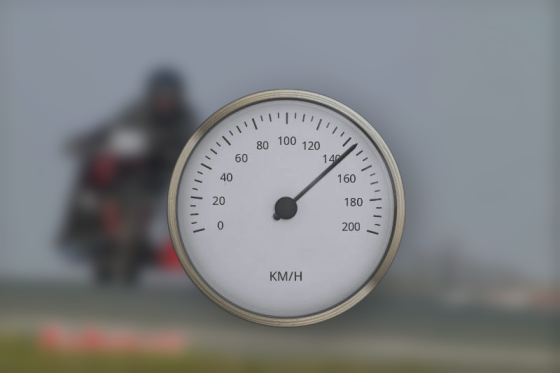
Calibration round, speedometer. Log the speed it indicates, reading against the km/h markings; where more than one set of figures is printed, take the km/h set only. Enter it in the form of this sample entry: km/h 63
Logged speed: km/h 145
